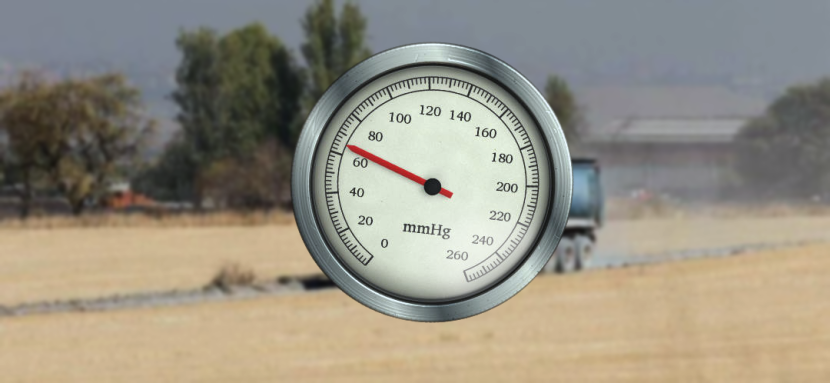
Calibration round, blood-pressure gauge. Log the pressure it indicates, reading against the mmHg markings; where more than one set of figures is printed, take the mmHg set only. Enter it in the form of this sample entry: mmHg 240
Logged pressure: mmHg 66
